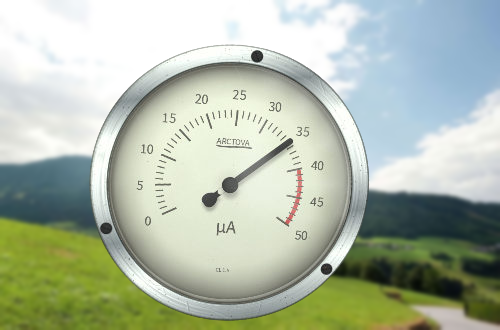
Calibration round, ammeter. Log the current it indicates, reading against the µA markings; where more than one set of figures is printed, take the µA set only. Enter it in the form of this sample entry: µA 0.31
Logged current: µA 35
